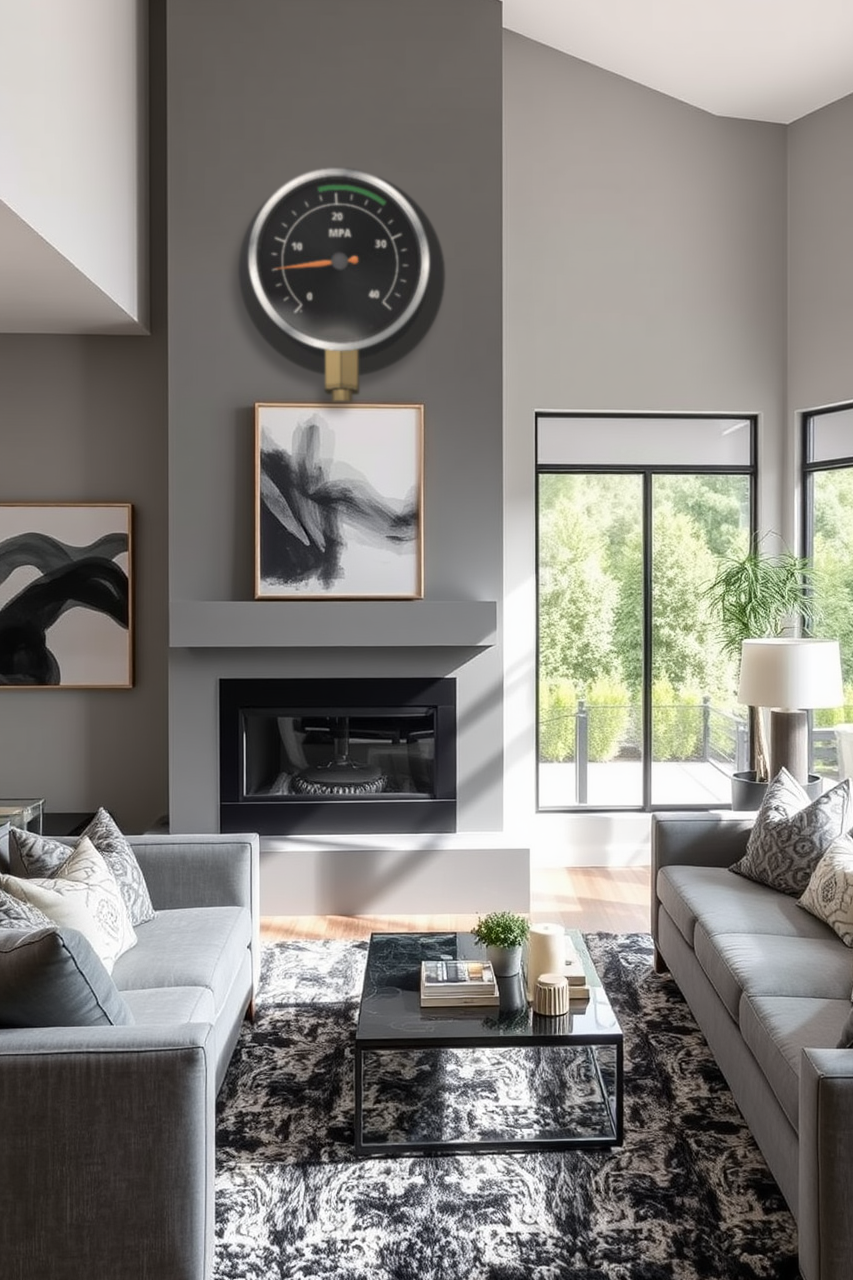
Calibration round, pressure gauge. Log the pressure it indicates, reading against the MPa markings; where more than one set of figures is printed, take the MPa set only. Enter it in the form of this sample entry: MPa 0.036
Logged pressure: MPa 6
